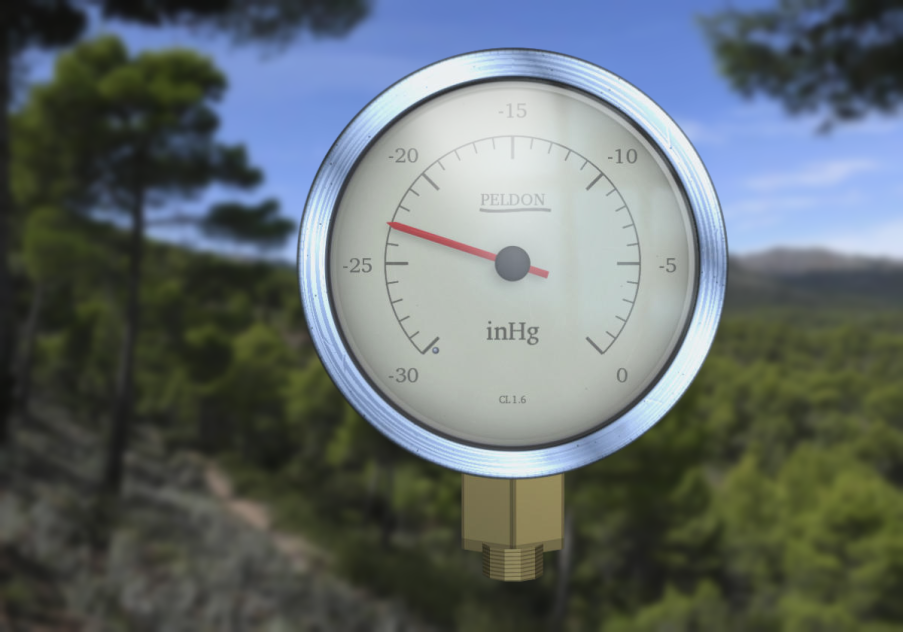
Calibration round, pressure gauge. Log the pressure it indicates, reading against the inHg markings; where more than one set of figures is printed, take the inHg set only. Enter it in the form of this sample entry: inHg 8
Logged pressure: inHg -23
